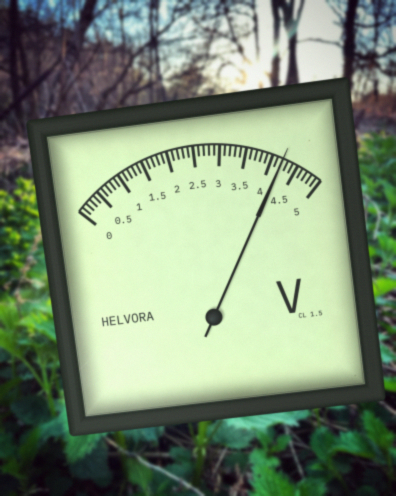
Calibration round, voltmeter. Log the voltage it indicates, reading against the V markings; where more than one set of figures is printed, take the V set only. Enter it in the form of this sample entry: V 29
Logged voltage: V 4.2
